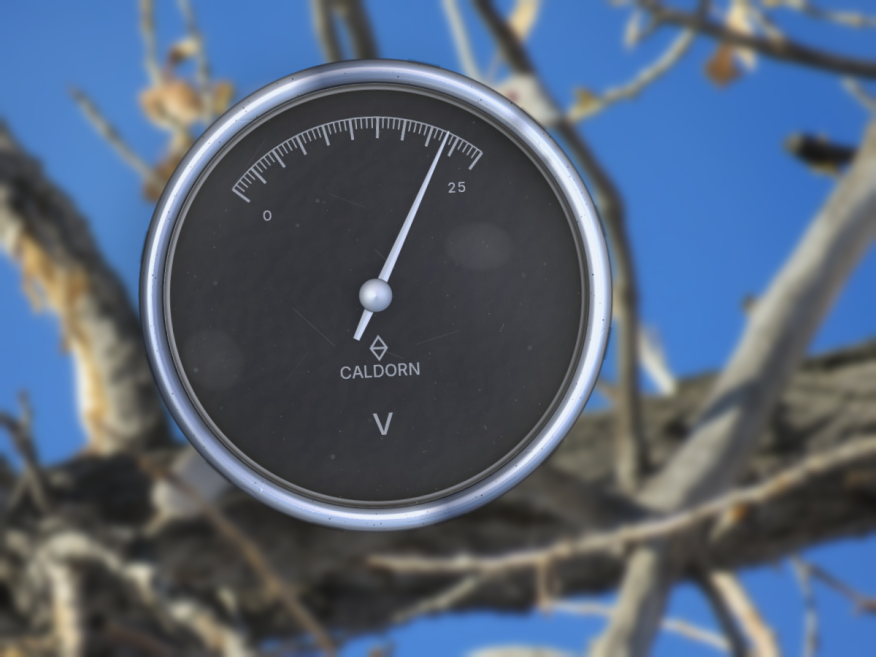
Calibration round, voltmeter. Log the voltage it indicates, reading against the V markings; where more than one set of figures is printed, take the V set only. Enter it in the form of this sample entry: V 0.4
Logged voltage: V 21.5
